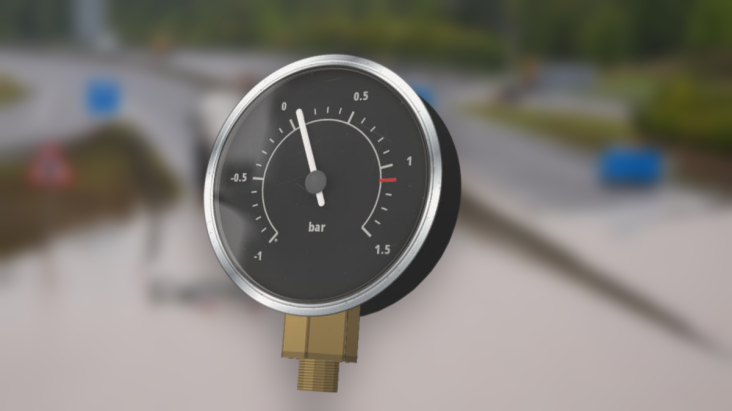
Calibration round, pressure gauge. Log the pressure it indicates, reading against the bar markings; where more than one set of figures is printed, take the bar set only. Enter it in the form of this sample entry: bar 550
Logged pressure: bar 0.1
